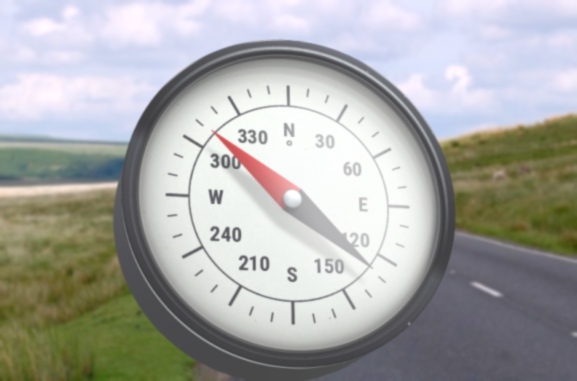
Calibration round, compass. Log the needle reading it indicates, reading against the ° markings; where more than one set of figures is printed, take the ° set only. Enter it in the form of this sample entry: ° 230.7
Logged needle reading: ° 310
